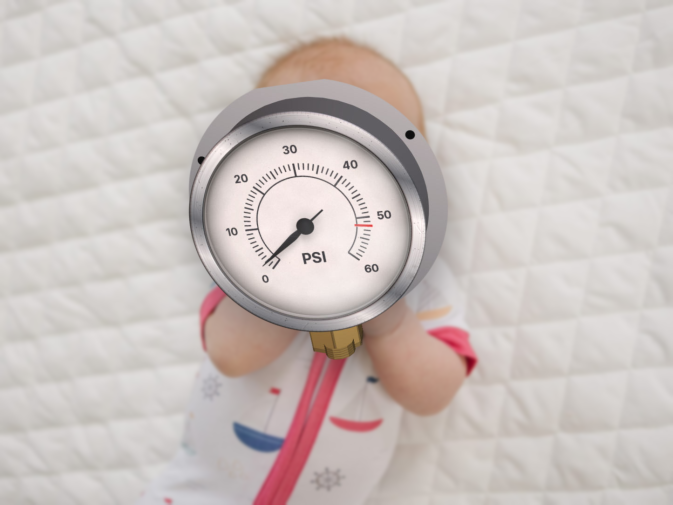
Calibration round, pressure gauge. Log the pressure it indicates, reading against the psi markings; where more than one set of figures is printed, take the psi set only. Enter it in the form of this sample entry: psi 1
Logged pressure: psi 2
